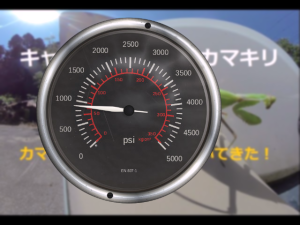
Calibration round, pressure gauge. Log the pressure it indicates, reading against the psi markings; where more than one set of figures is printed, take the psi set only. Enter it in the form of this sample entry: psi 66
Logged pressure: psi 900
